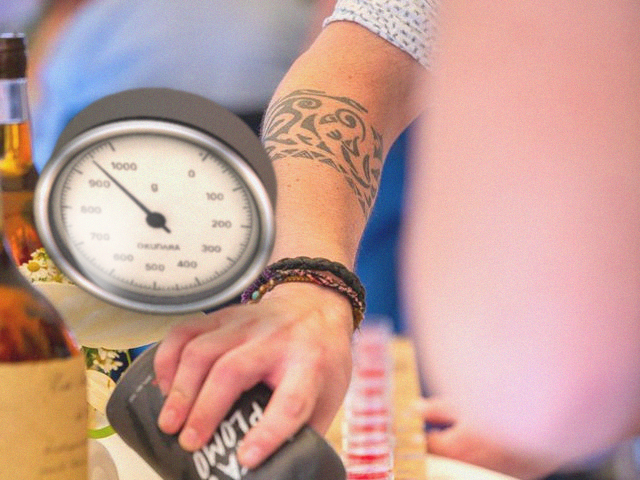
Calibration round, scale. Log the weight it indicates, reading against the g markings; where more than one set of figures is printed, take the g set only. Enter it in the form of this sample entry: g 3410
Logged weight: g 950
